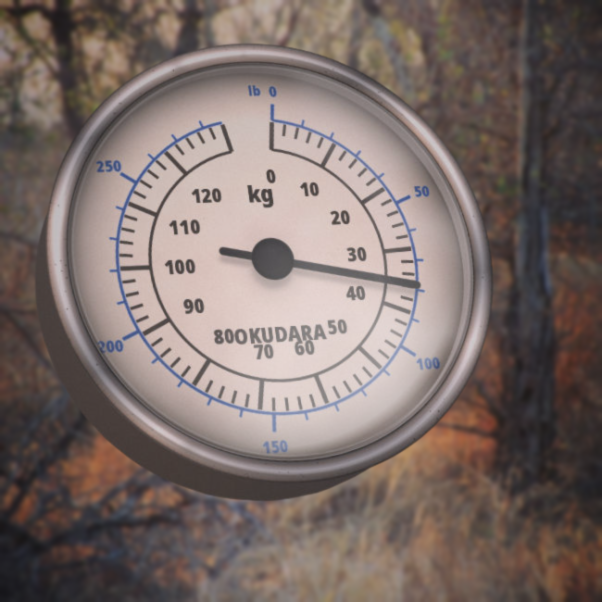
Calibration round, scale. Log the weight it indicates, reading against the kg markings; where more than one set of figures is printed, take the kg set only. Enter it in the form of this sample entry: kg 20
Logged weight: kg 36
